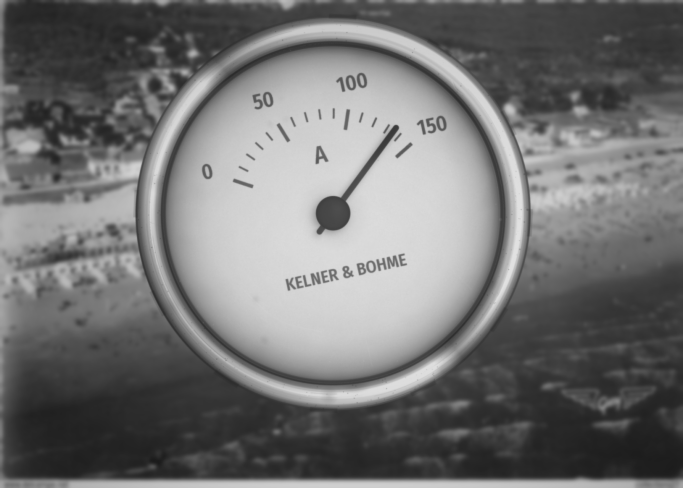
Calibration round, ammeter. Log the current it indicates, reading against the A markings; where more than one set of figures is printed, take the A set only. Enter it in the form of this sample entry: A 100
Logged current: A 135
